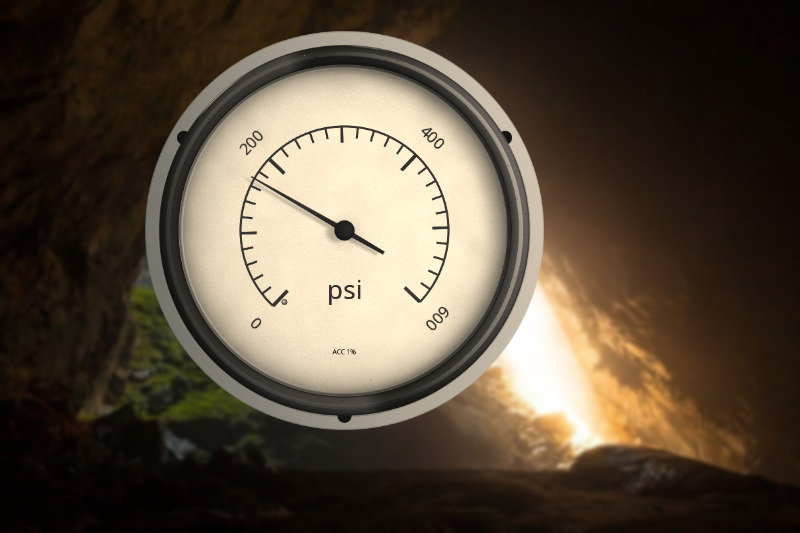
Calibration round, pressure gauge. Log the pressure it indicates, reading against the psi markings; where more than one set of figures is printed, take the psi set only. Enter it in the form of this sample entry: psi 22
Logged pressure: psi 170
